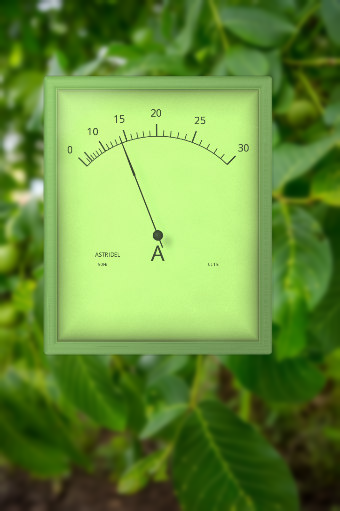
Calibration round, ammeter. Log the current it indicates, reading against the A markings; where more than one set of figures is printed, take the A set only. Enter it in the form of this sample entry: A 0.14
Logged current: A 14
